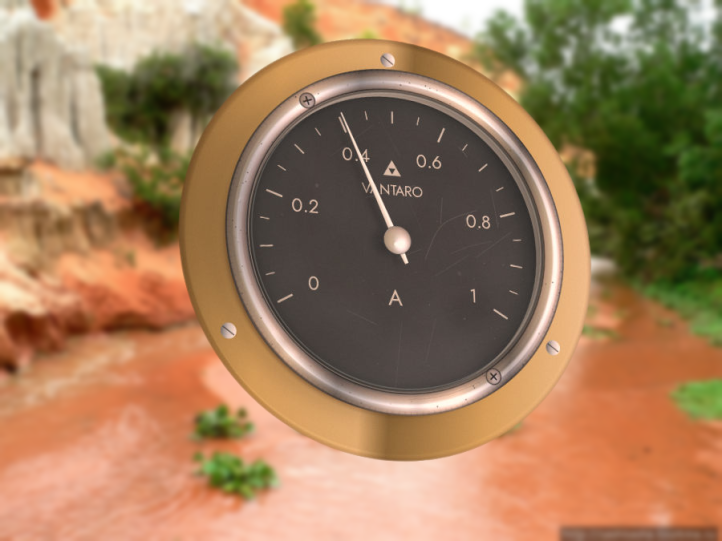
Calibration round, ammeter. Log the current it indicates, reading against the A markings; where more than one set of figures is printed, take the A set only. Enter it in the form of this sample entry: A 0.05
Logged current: A 0.4
